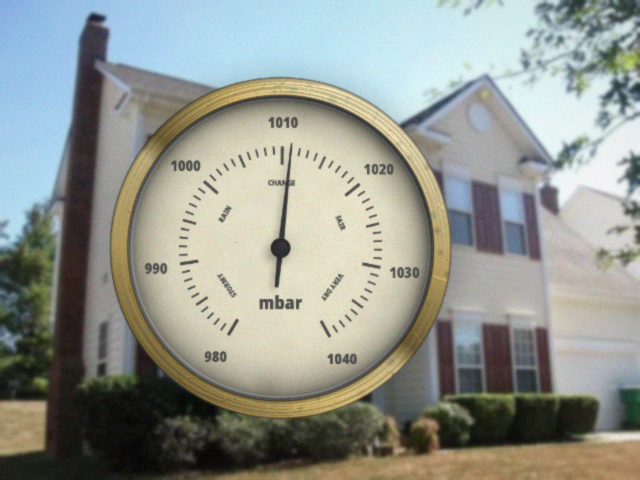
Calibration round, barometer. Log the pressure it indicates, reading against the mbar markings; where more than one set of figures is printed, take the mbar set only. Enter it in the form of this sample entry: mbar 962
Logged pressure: mbar 1011
